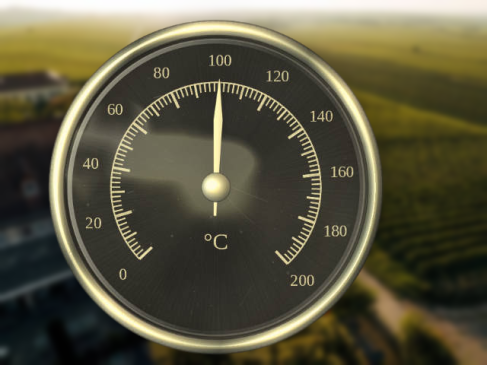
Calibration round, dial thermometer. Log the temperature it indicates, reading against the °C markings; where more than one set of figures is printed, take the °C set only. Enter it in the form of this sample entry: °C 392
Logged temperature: °C 100
